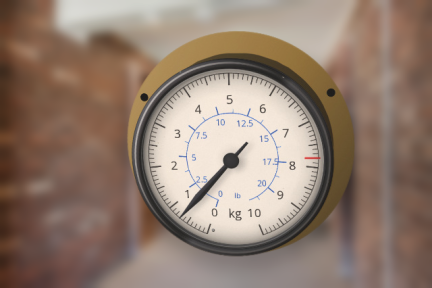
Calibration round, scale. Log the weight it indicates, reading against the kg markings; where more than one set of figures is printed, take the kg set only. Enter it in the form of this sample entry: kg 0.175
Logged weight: kg 0.7
